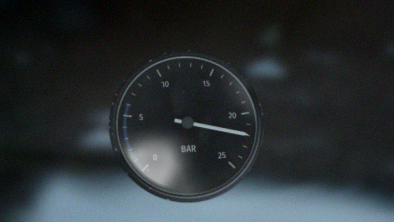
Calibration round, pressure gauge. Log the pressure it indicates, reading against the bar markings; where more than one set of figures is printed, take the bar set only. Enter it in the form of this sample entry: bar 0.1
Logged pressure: bar 22
